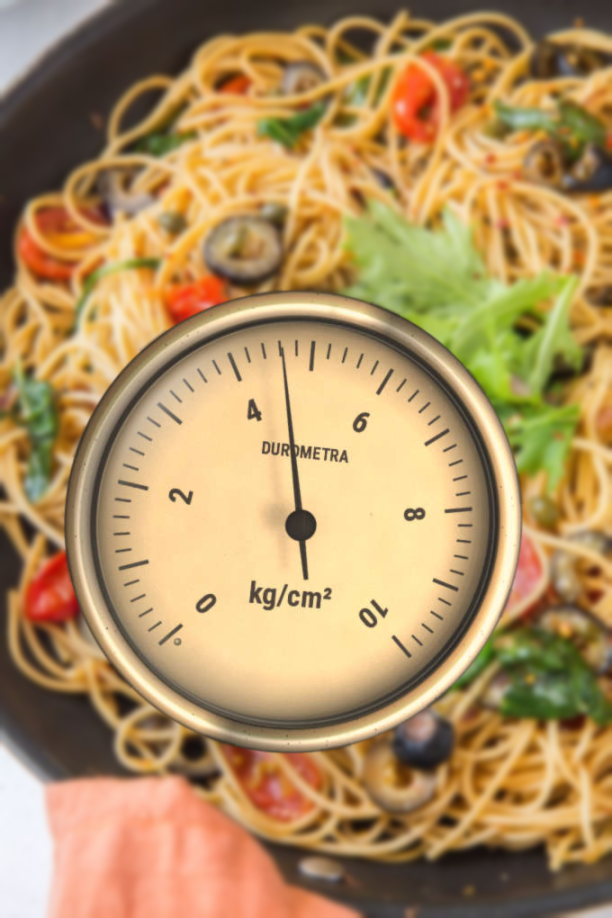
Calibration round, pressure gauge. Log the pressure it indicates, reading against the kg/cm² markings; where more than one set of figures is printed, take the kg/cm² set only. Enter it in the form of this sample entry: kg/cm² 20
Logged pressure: kg/cm² 4.6
